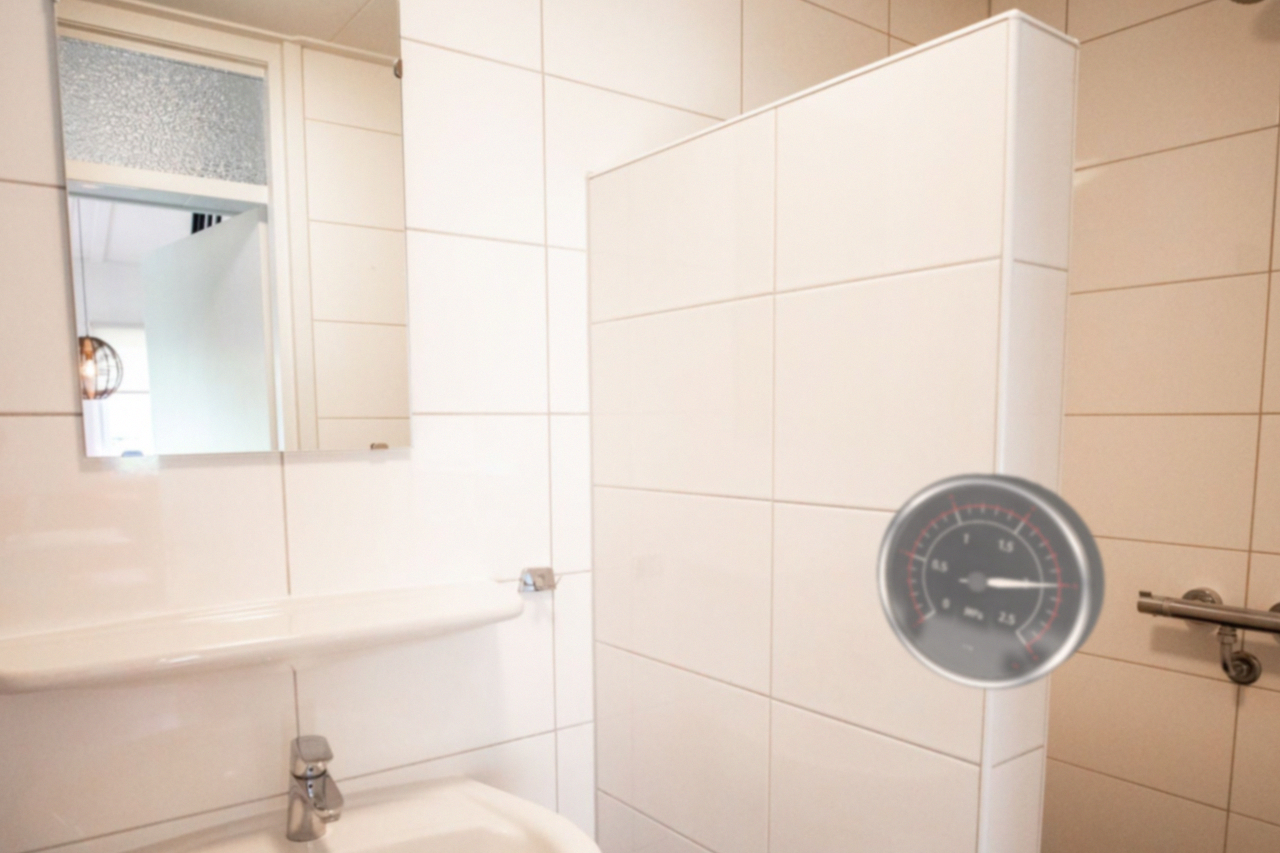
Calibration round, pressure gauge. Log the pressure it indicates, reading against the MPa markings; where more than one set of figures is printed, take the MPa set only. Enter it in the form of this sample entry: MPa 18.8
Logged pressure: MPa 2
